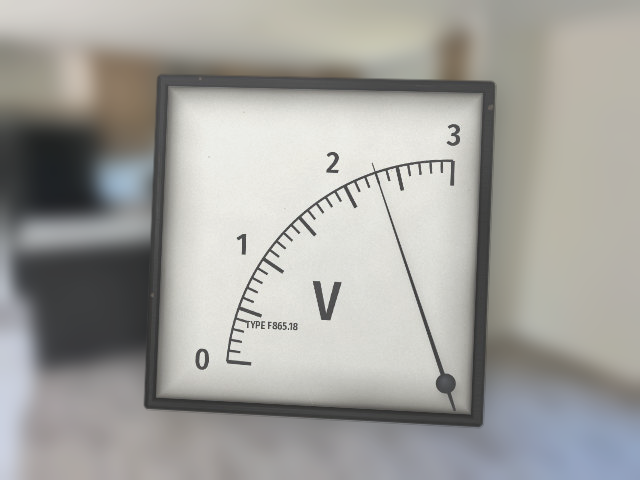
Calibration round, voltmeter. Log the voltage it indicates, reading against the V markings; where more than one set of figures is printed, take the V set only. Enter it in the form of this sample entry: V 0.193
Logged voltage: V 2.3
